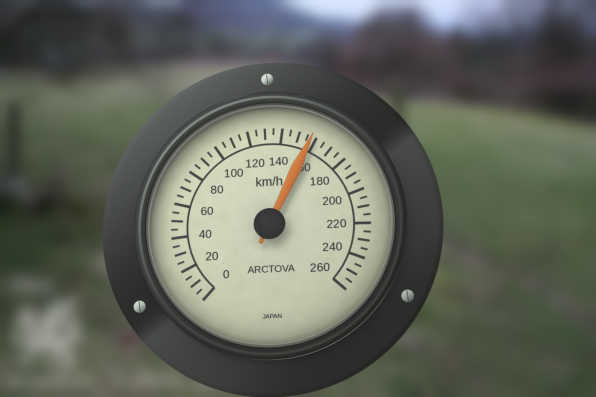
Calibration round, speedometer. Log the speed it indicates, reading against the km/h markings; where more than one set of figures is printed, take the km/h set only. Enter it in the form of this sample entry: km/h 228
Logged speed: km/h 157.5
